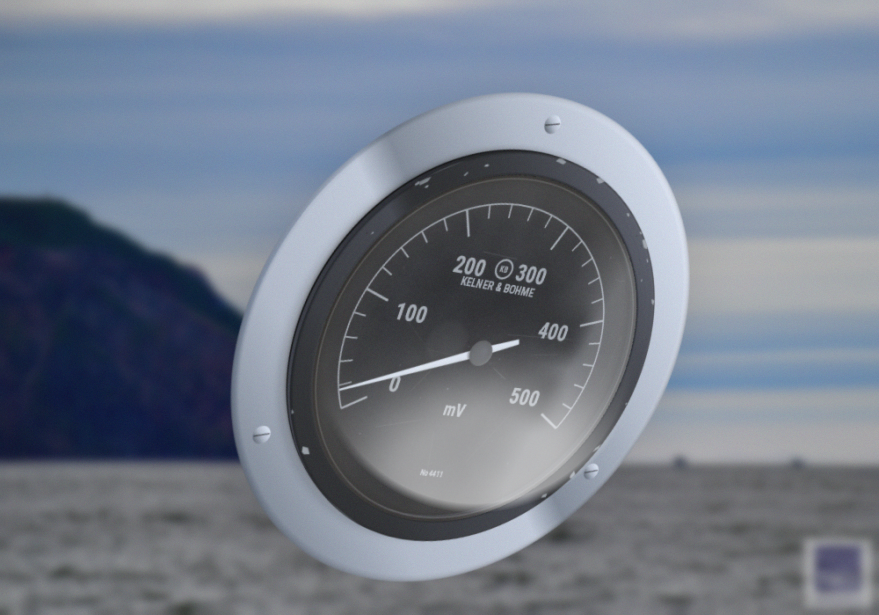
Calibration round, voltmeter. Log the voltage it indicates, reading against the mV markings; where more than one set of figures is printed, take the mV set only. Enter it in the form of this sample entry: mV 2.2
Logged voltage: mV 20
